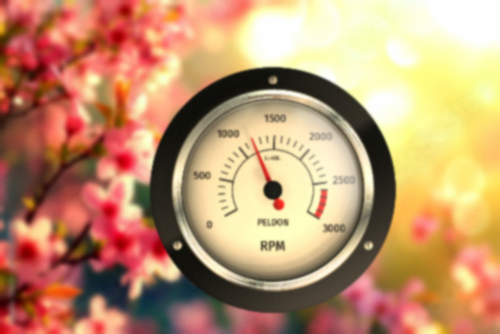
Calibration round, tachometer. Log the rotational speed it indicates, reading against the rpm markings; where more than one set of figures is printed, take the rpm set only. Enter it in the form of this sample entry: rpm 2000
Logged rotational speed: rpm 1200
